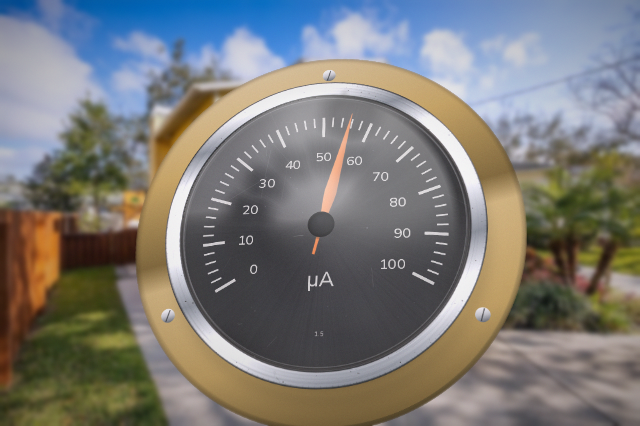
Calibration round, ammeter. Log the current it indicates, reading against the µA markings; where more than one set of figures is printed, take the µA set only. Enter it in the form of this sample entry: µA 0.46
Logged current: µA 56
